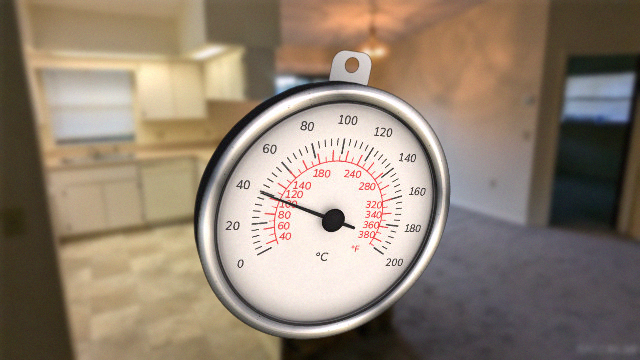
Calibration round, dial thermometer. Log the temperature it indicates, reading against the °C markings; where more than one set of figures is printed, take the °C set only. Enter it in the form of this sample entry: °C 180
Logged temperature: °C 40
